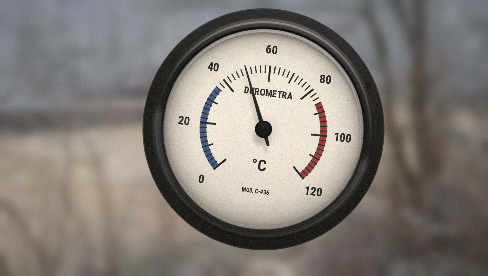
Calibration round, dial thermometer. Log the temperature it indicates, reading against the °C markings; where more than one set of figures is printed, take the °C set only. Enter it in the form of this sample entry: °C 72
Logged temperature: °C 50
